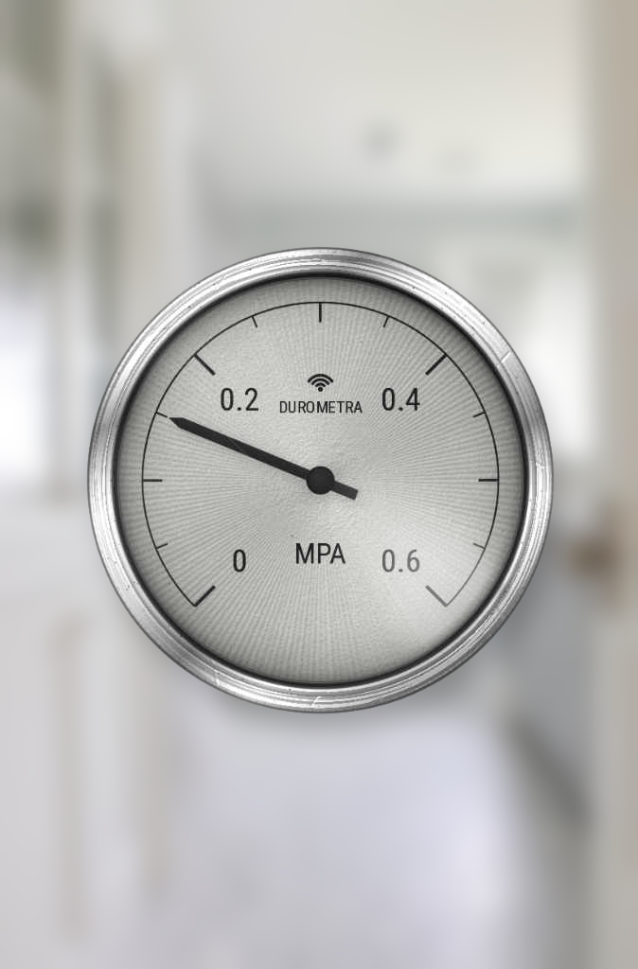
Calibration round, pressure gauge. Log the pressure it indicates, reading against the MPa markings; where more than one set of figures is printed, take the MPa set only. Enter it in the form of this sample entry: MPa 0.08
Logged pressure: MPa 0.15
